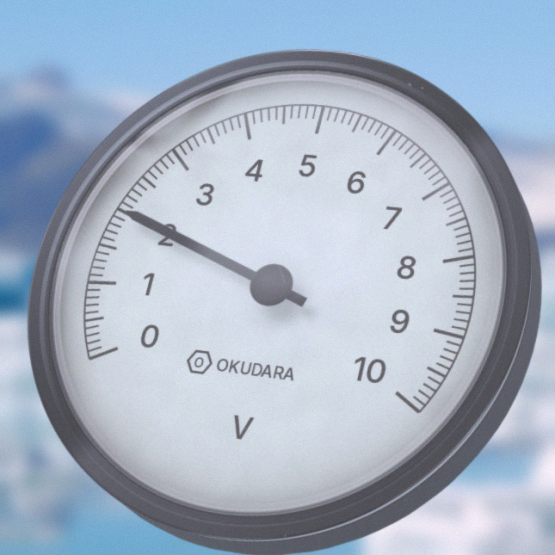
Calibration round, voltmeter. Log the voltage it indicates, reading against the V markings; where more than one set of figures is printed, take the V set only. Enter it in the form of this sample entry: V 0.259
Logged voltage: V 2
